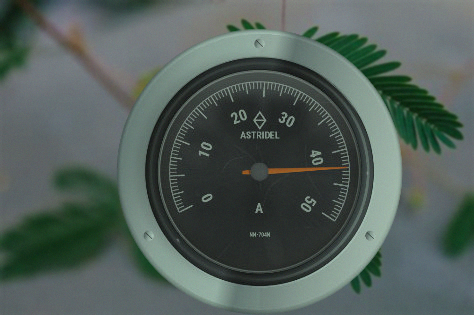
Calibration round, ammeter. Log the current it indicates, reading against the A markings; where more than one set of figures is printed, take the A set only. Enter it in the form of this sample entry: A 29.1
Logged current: A 42.5
